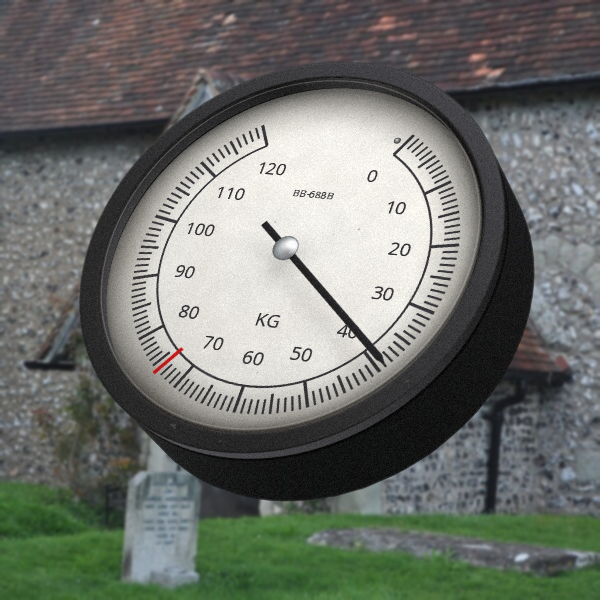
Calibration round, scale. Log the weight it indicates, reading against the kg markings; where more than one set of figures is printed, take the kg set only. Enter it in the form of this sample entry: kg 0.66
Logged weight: kg 39
